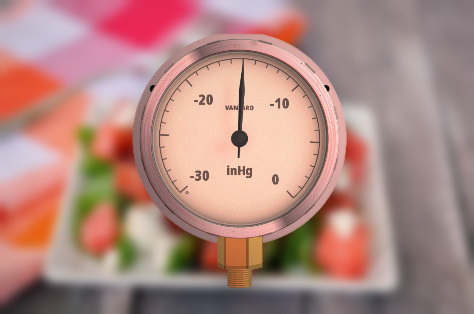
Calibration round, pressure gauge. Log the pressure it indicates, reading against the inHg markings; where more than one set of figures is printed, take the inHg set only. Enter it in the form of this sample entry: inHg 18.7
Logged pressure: inHg -15
